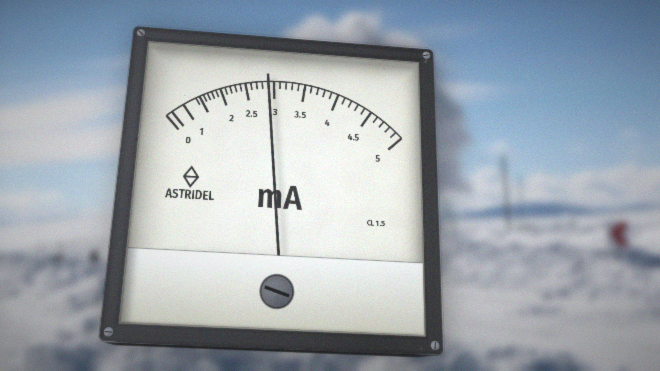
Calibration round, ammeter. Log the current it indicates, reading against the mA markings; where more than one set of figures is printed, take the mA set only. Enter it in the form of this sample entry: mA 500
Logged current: mA 2.9
